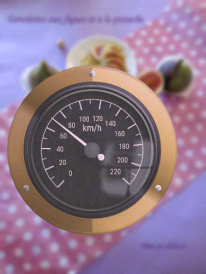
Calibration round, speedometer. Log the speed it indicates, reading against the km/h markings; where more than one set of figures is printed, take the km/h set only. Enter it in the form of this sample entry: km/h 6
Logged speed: km/h 70
